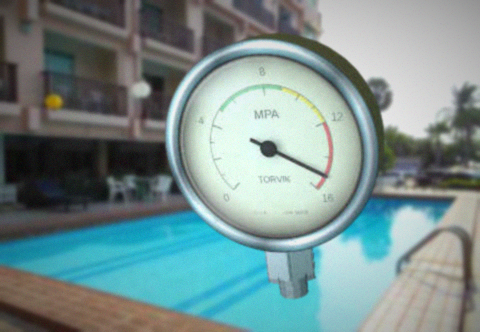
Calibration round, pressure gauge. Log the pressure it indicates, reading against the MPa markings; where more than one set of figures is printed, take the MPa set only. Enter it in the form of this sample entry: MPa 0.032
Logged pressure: MPa 15
